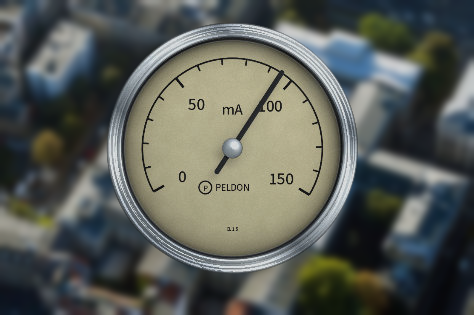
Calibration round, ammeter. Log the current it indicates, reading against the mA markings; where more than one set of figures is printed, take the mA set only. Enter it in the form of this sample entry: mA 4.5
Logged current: mA 95
